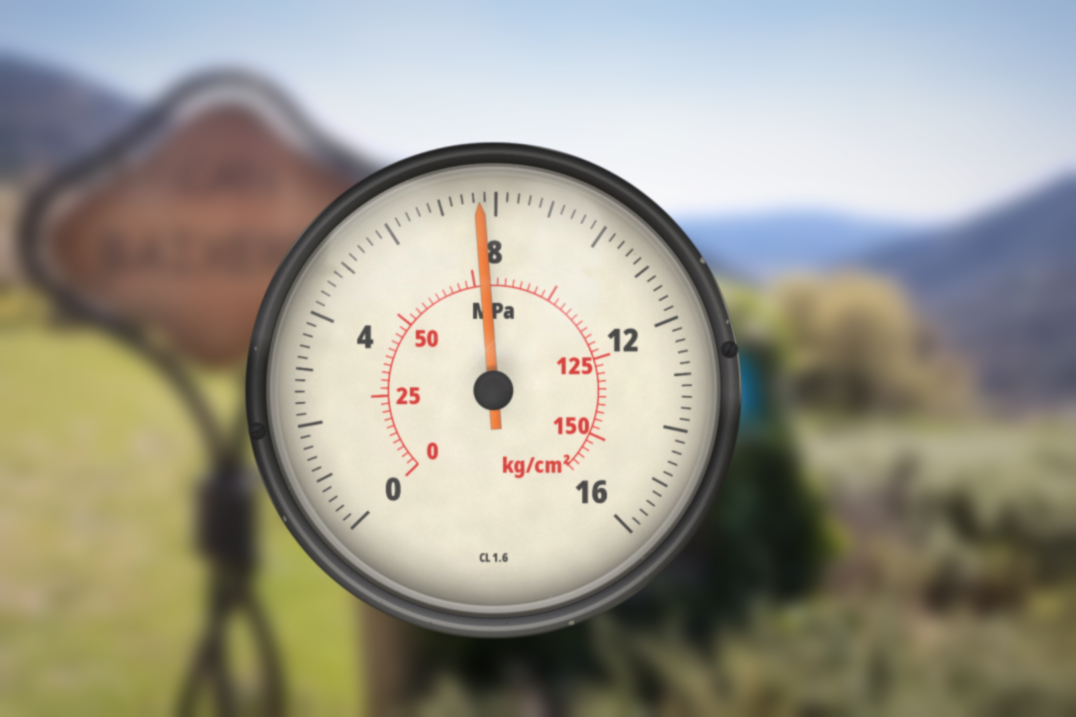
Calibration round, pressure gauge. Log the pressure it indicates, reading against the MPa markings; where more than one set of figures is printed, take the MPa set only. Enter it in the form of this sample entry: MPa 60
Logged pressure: MPa 7.7
